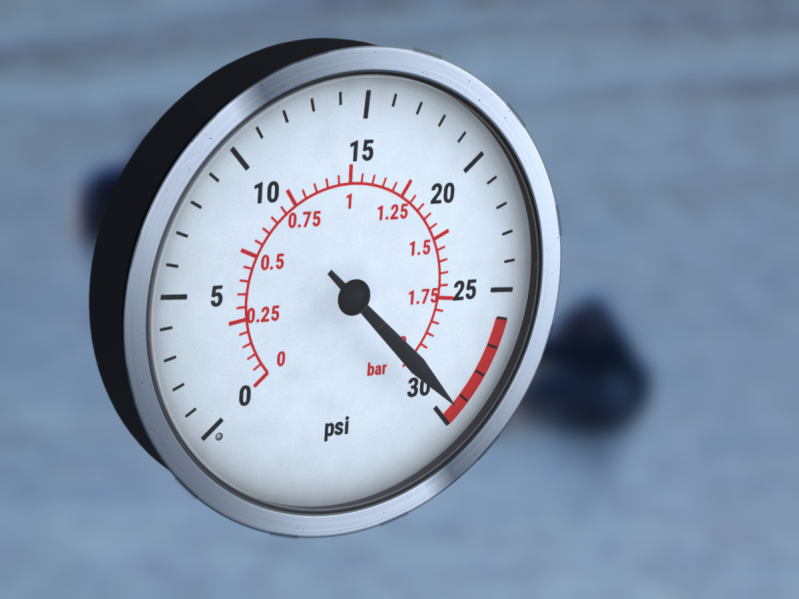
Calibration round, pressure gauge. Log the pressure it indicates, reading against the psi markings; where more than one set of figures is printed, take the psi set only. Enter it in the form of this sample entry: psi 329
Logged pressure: psi 29.5
